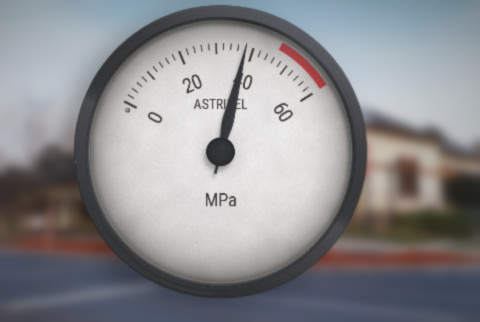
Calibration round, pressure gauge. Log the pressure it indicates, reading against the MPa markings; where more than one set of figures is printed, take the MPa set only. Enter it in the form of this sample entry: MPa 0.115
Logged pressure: MPa 38
